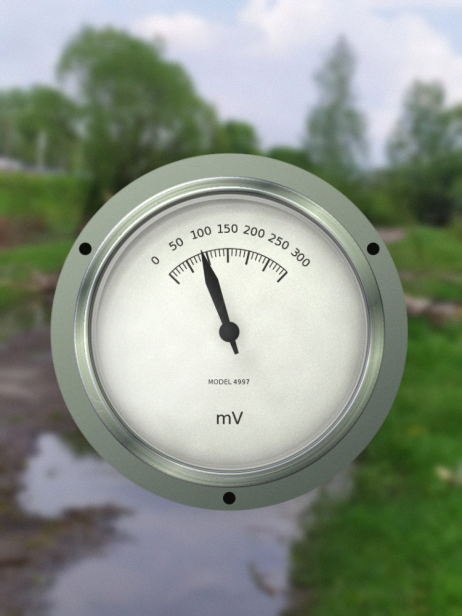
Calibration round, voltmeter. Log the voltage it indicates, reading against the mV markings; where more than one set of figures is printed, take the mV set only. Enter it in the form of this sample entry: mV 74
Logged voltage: mV 90
